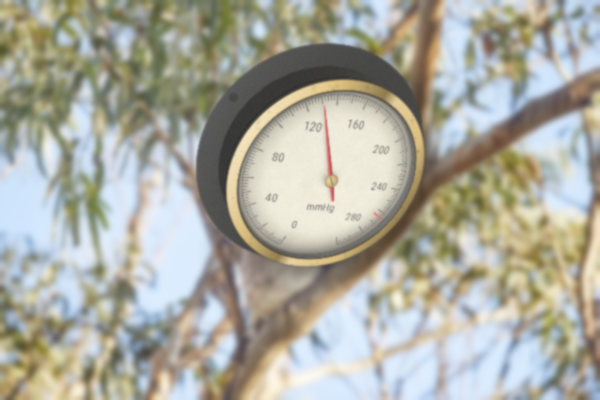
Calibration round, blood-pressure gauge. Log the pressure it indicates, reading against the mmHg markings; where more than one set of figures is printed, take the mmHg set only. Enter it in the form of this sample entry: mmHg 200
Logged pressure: mmHg 130
